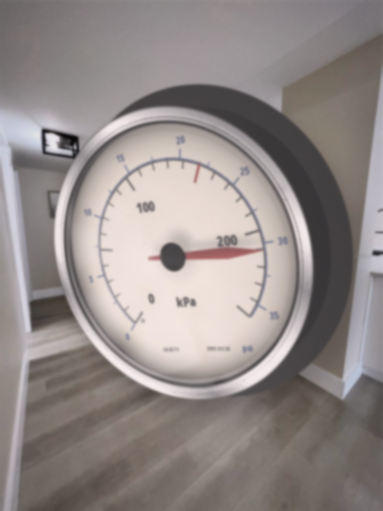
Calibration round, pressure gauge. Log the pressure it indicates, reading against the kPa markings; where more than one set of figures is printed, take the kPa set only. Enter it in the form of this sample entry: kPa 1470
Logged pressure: kPa 210
